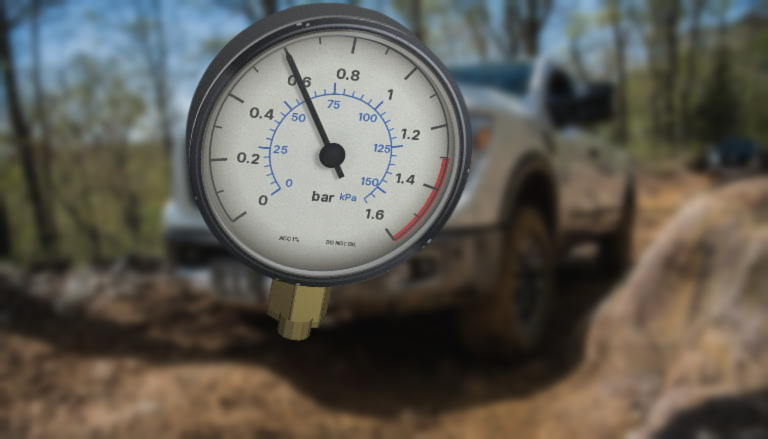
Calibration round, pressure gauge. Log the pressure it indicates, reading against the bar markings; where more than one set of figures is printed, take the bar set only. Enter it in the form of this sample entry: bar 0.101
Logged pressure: bar 0.6
